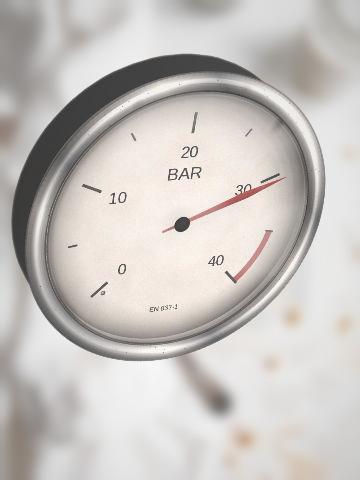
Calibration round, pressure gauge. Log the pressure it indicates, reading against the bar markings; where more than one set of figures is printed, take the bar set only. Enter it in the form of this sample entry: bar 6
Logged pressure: bar 30
